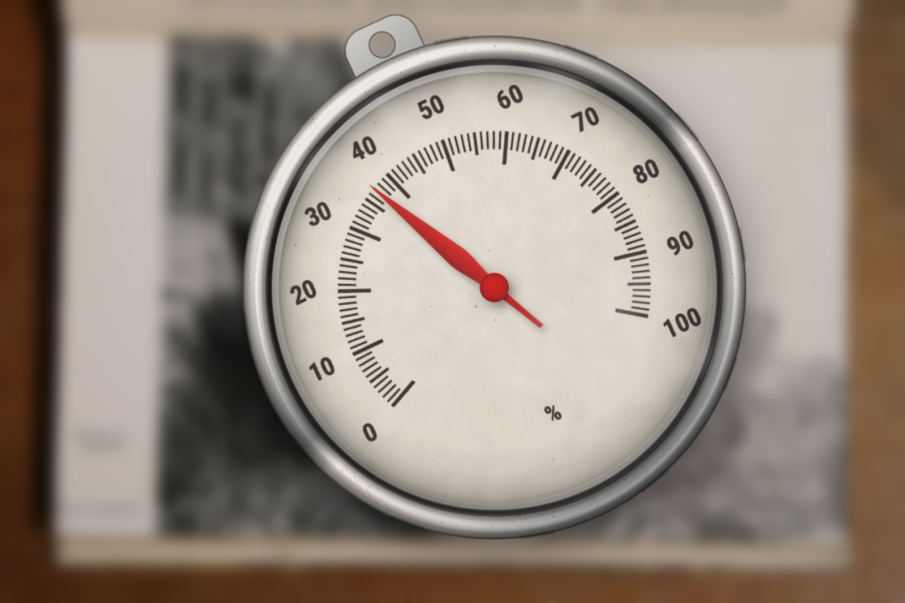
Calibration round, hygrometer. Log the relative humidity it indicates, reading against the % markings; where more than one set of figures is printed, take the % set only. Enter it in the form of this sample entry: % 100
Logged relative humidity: % 37
